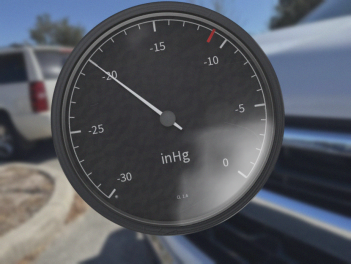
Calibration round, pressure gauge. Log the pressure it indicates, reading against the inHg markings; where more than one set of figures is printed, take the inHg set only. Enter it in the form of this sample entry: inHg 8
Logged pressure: inHg -20
